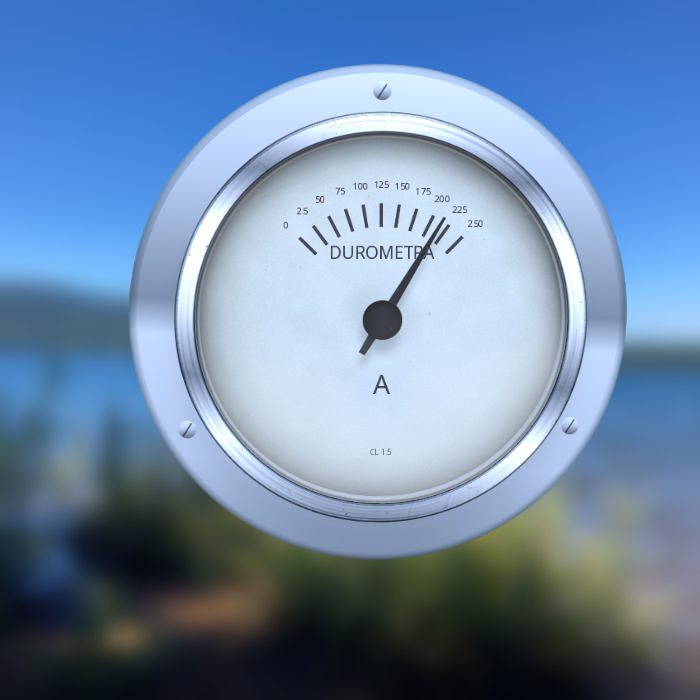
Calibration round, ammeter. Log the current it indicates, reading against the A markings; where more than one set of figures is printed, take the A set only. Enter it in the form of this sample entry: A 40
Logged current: A 212.5
